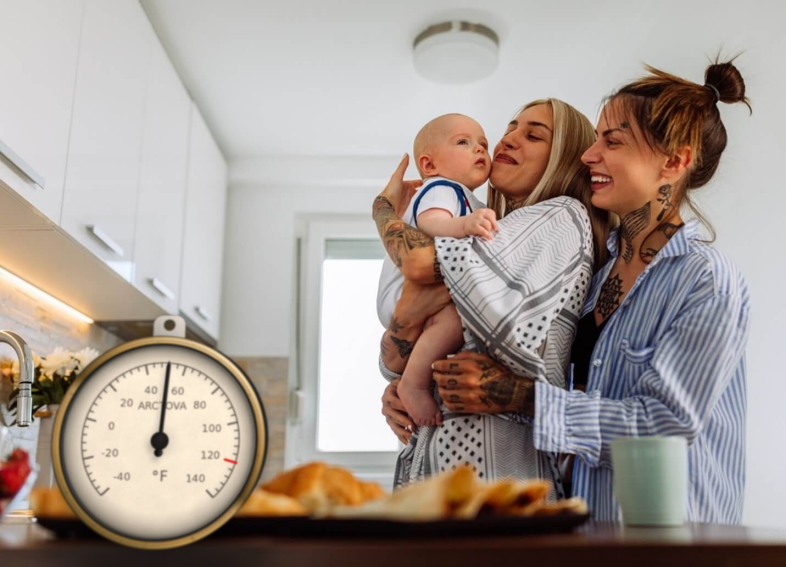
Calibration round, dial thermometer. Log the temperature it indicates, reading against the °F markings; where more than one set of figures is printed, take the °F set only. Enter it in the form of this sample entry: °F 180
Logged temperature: °F 52
